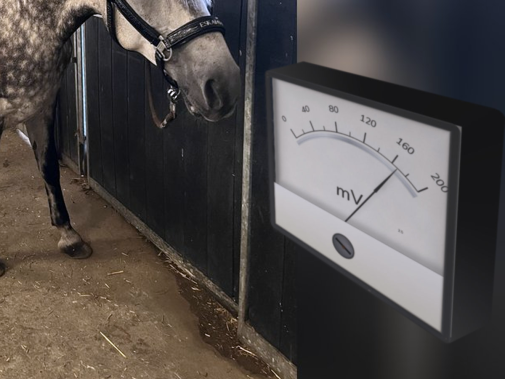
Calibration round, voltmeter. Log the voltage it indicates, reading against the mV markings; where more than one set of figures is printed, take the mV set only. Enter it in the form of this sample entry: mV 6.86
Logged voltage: mV 170
